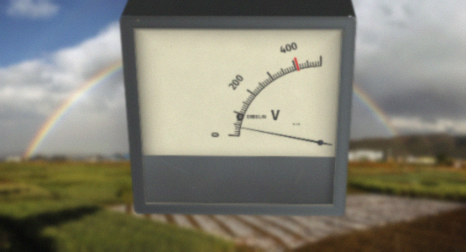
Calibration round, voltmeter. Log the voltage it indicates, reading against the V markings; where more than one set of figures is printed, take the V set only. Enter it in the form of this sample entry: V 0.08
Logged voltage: V 50
